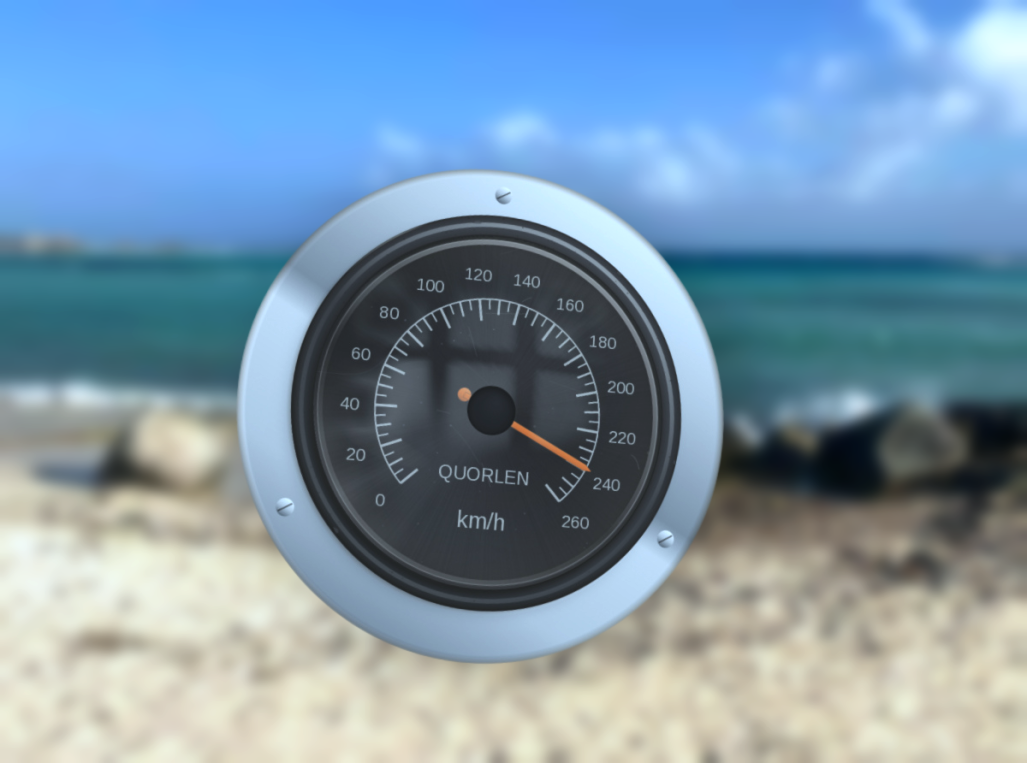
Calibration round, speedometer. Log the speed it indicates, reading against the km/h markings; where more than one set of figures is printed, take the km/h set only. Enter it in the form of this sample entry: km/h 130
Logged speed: km/h 240
